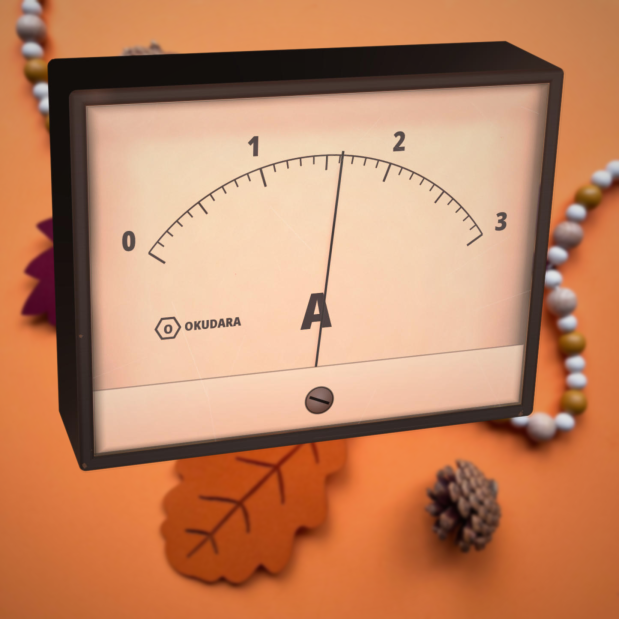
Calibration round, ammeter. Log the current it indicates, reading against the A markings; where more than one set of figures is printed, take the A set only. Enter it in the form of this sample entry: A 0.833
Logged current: A 1.6
